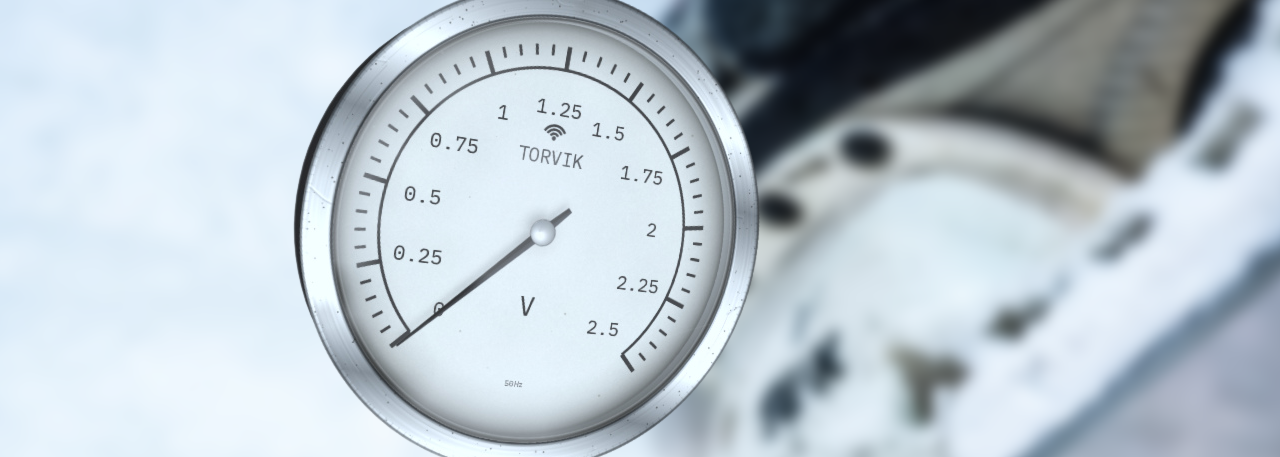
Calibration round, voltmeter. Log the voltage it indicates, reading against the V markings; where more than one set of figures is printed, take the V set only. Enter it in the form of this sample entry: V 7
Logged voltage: V 0
